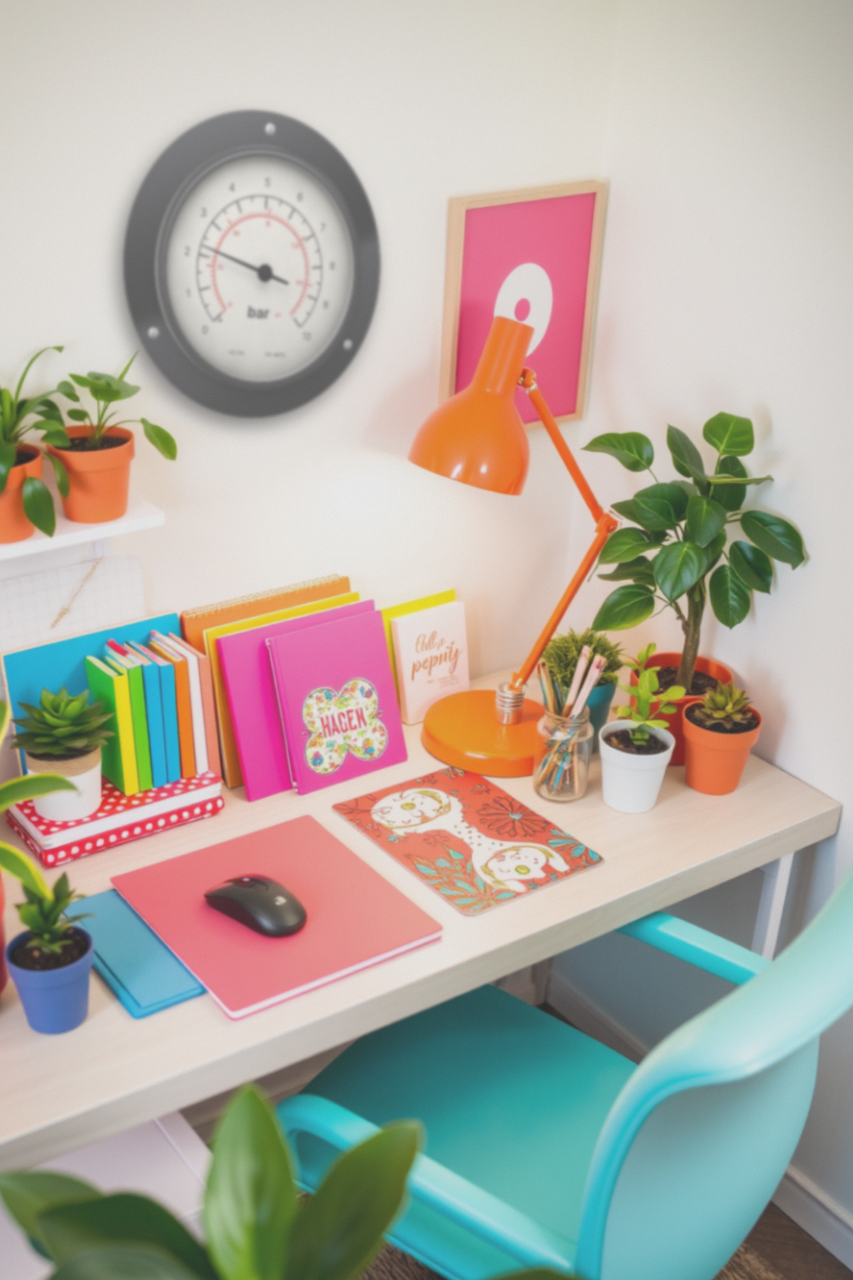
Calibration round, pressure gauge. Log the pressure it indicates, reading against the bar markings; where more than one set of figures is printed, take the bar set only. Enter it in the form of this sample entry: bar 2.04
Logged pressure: bar 2.25
